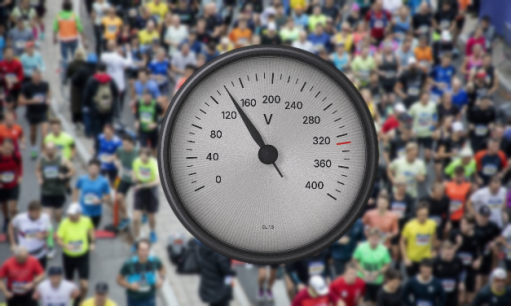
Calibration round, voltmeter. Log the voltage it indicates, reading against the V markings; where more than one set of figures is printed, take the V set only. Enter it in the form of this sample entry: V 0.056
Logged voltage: V 140
